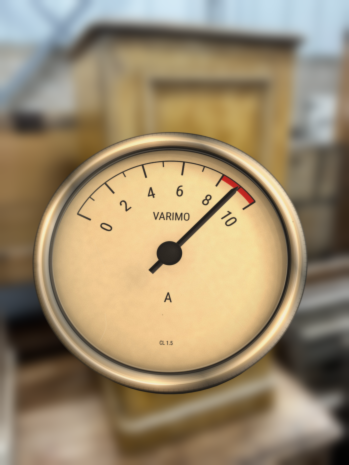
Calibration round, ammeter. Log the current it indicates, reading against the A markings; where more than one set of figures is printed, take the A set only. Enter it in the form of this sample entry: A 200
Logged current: A 9
